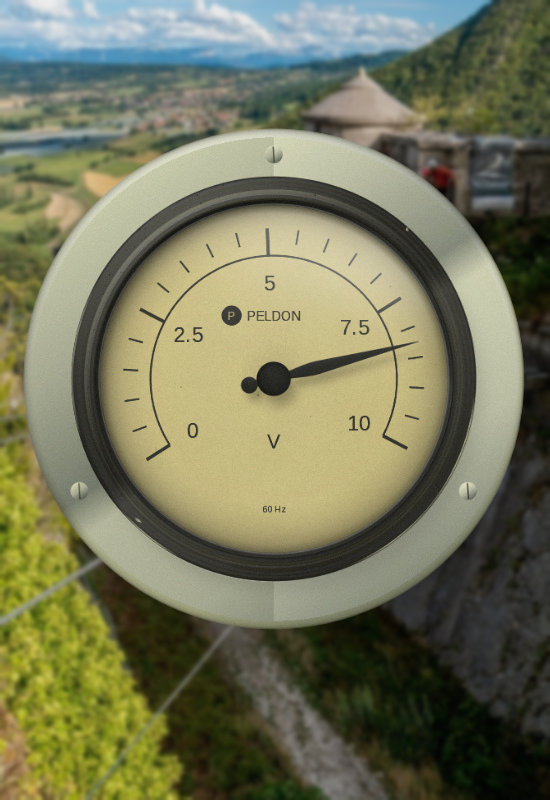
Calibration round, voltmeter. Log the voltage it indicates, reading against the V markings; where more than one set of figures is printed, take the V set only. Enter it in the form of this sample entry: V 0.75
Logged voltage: V 8.25
